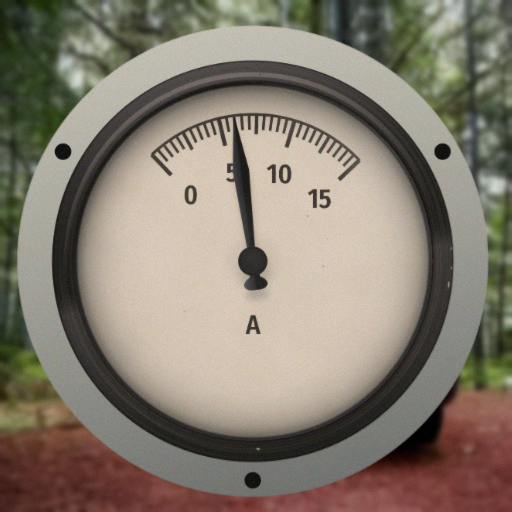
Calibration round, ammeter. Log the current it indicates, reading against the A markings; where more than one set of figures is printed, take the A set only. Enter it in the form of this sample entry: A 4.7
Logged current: A 6
